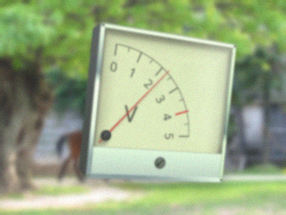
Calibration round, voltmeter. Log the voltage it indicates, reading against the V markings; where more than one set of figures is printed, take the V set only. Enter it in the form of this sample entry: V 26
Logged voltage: V 2.25
